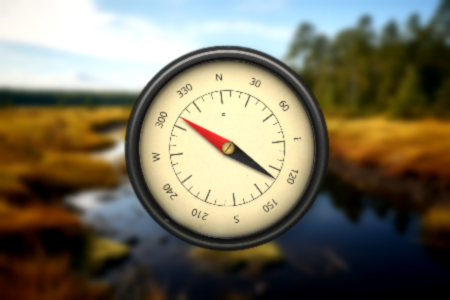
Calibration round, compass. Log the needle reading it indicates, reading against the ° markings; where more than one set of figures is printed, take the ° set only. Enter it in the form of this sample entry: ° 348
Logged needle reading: ° 310
